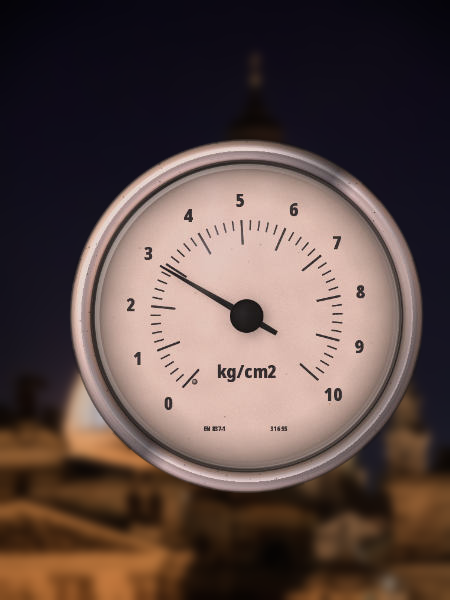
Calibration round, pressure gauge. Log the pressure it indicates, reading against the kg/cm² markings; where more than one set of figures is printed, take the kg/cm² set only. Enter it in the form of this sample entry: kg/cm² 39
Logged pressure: kg/cm² 2.9
